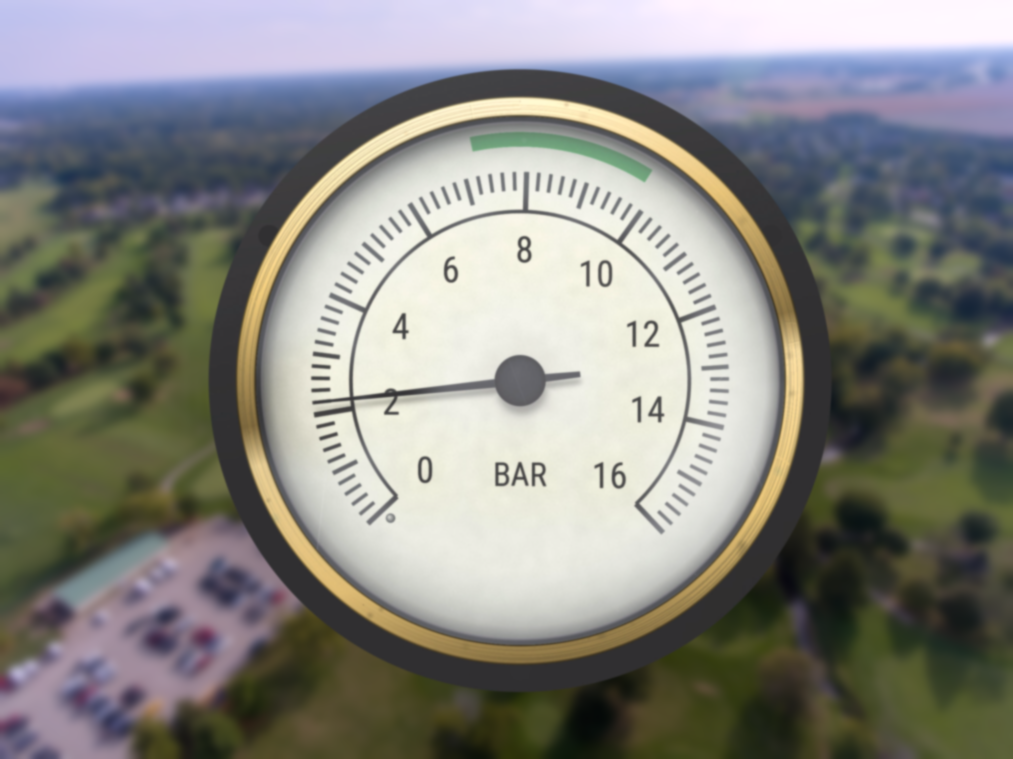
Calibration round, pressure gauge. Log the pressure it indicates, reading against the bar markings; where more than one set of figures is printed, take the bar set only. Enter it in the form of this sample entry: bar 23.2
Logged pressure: bar 2.2
